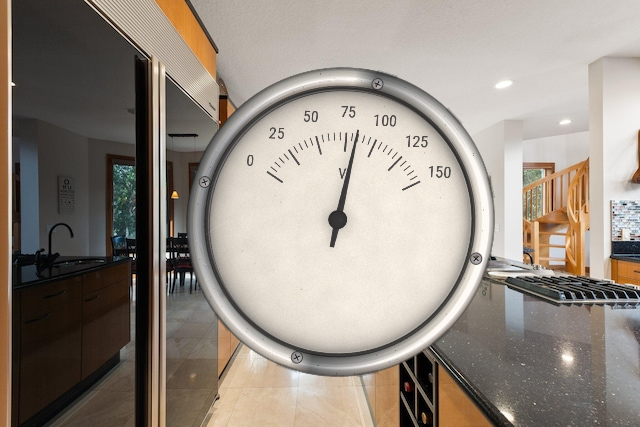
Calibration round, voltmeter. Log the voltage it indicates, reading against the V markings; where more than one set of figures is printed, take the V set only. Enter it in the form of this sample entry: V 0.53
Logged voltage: V 85
